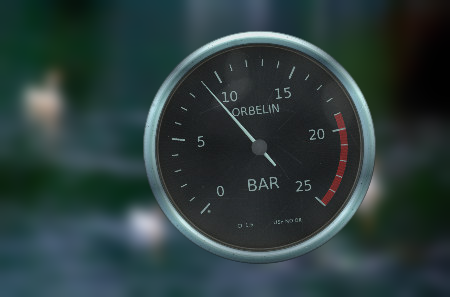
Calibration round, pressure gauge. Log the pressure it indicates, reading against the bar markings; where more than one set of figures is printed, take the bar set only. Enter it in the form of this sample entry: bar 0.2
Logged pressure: bar 9
